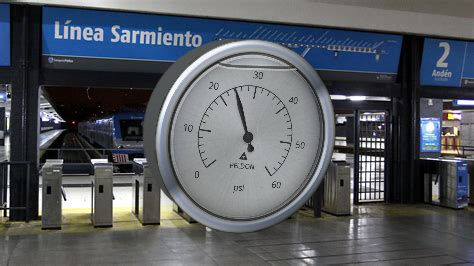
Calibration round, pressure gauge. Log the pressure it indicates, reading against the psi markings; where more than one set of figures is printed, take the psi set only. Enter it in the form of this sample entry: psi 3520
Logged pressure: psi 24
